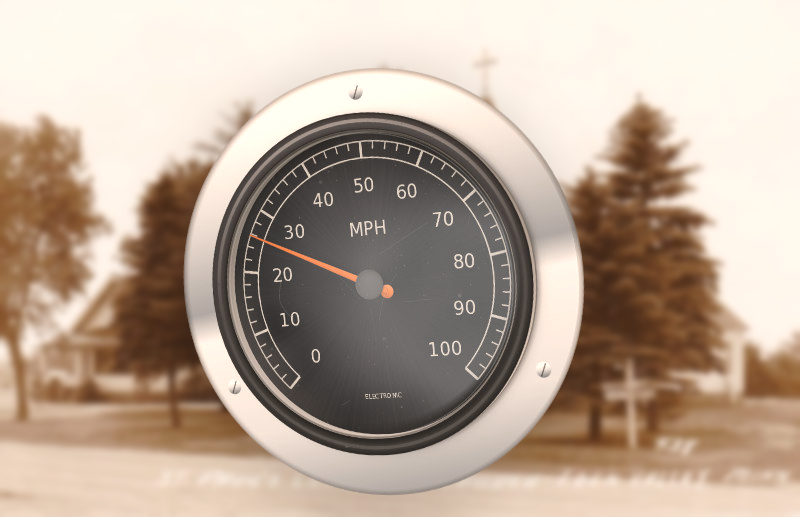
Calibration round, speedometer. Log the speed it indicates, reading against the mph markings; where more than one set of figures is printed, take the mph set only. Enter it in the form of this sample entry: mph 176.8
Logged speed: mph 26
